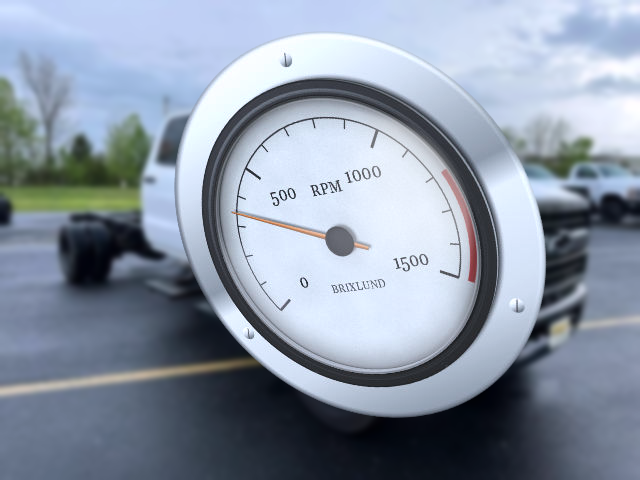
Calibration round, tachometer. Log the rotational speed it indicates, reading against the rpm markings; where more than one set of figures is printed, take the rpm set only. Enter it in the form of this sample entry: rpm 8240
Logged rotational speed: rpm 350
